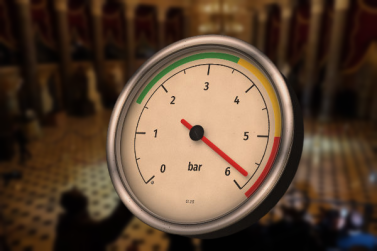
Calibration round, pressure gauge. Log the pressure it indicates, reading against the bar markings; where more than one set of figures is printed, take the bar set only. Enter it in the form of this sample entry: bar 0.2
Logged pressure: bar 5.75
